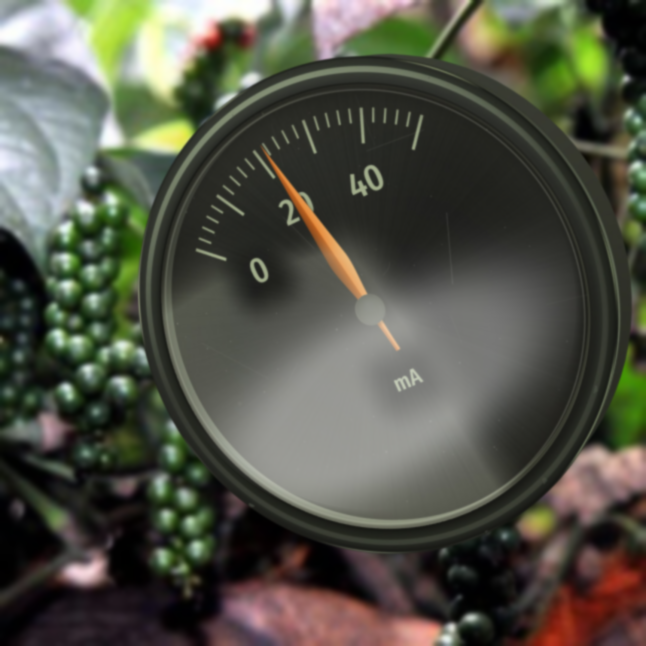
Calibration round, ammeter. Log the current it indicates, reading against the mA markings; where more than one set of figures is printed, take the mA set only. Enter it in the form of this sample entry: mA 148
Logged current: mA 22
